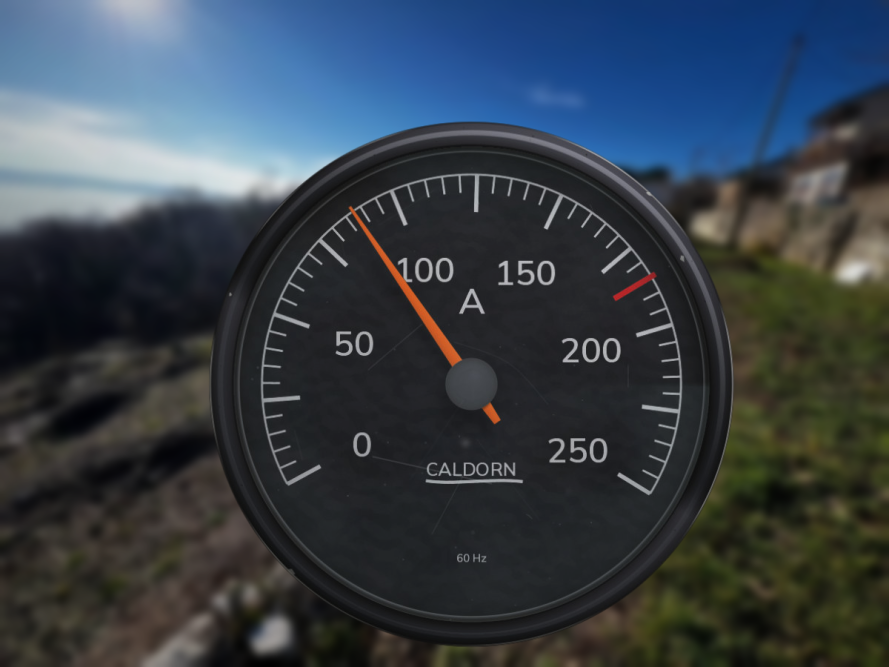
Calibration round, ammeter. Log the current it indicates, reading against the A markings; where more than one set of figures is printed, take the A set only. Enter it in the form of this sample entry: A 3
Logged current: A 87.5
